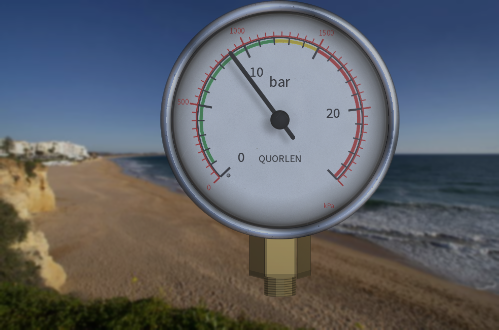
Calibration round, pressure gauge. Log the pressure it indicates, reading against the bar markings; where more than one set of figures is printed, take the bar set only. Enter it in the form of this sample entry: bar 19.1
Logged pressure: bar 9
